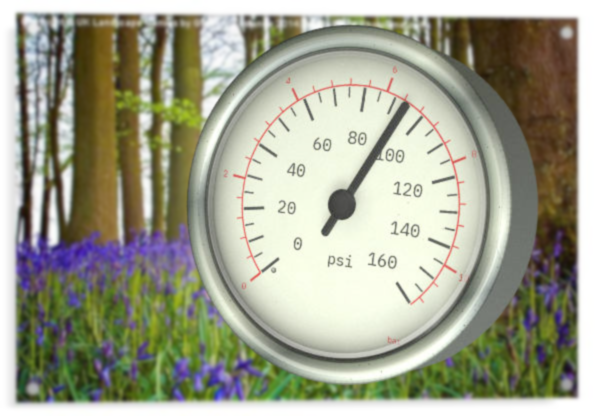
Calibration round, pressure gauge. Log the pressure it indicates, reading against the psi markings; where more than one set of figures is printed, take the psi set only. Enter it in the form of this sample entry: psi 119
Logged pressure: psi 95
